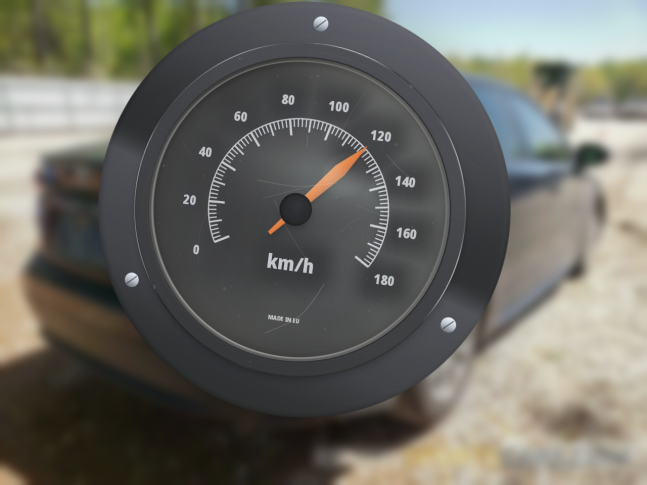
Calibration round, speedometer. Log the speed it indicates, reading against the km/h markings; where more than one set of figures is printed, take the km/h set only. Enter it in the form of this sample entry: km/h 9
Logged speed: km/h 120
